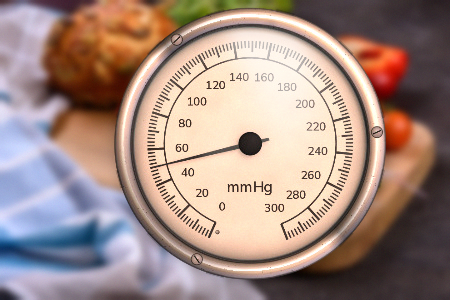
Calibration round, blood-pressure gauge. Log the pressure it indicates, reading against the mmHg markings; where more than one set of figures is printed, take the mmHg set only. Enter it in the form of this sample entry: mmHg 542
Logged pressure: mmHg 50
